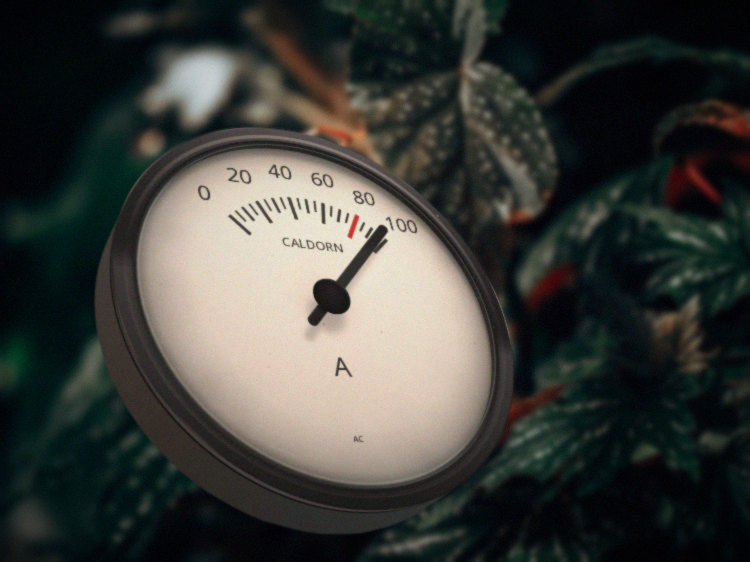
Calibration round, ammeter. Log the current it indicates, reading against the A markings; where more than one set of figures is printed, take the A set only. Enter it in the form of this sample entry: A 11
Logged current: A 95
